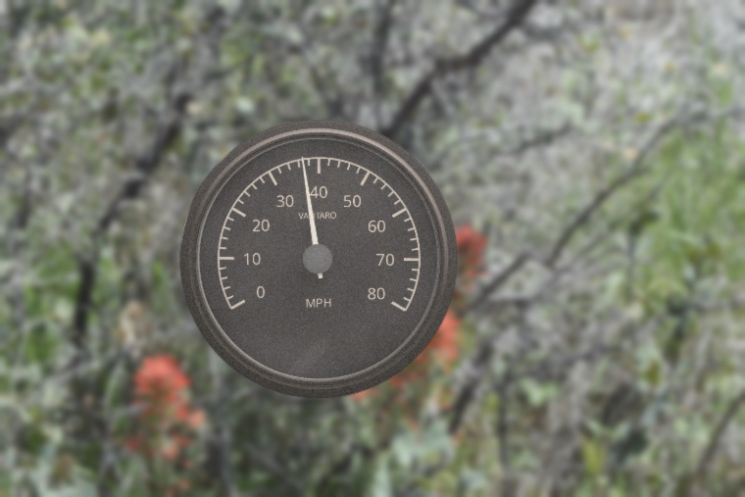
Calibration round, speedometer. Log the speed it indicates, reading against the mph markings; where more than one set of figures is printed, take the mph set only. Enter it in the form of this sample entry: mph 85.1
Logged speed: mph 37
